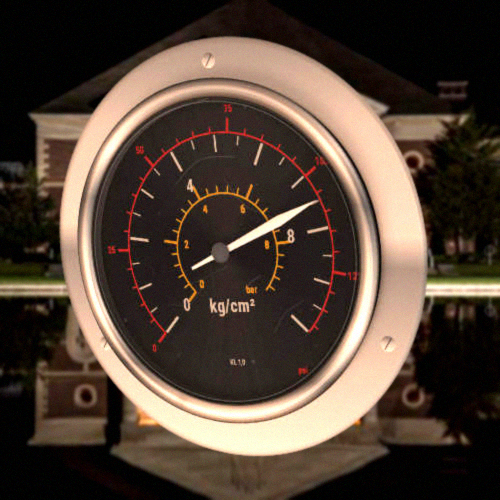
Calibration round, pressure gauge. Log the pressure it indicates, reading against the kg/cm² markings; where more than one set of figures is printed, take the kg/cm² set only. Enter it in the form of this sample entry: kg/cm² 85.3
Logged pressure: kg/cm² 7.5
